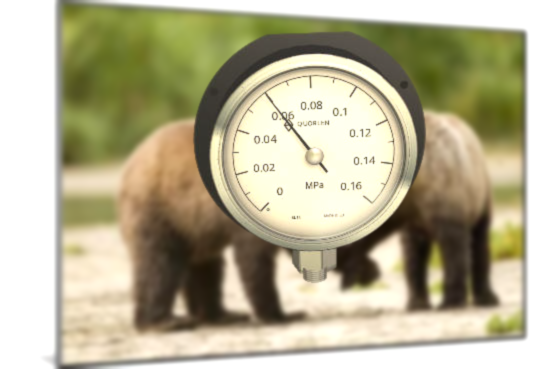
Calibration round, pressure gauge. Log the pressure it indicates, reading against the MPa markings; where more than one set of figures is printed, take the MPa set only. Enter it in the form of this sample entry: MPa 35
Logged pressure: MPa 0.06
